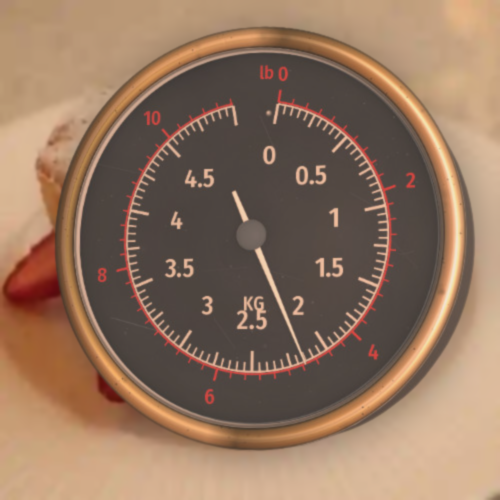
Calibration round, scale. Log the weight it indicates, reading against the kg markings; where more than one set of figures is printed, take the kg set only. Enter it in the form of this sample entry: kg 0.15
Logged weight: kg 2.15
